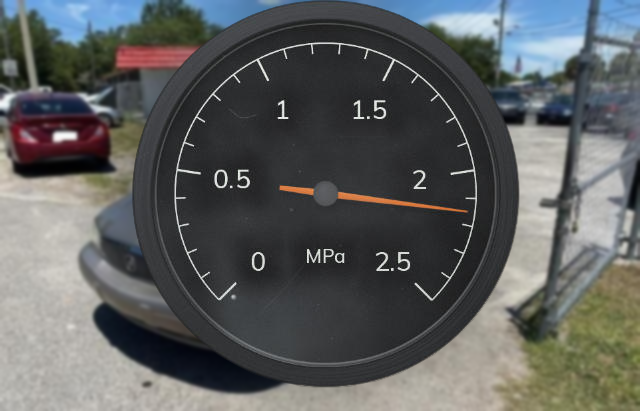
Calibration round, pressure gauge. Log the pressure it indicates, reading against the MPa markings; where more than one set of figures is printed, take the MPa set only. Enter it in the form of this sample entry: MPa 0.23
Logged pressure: MPa 2.15
